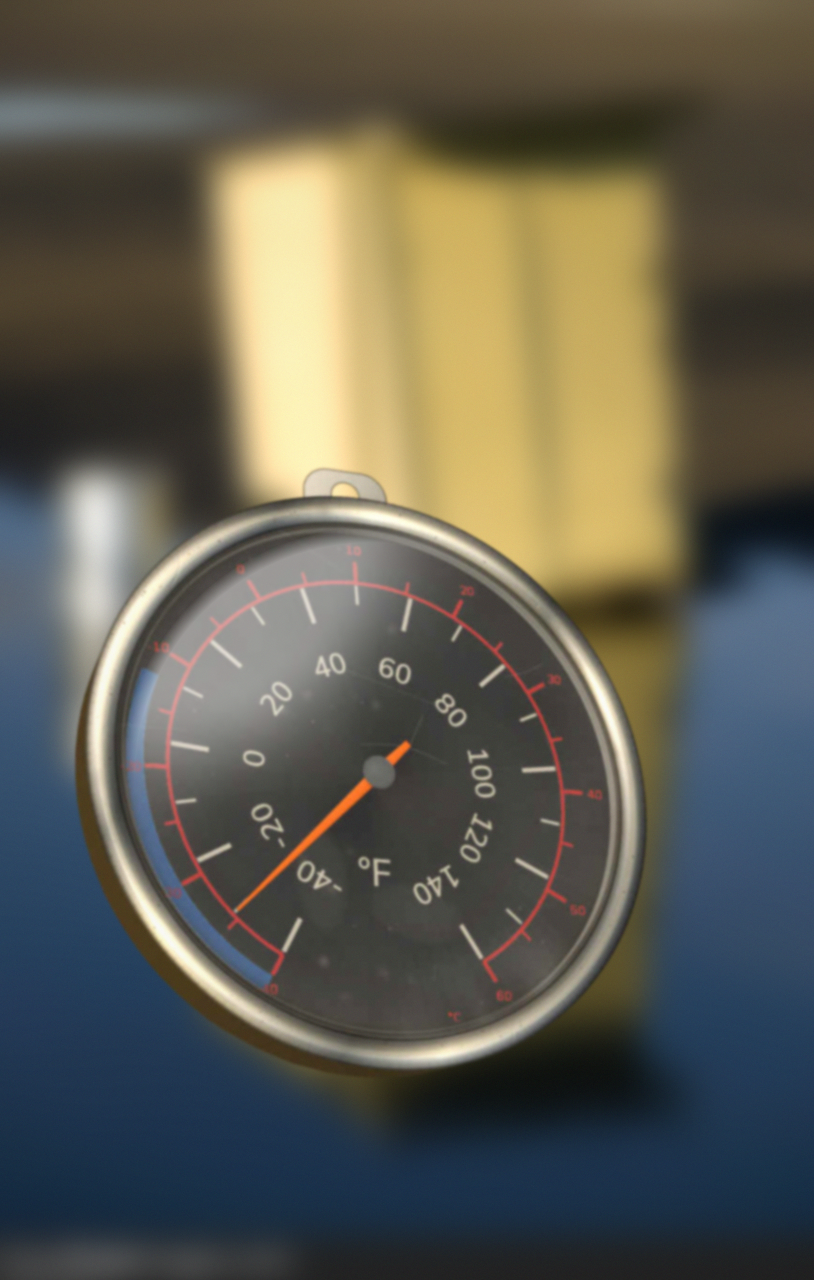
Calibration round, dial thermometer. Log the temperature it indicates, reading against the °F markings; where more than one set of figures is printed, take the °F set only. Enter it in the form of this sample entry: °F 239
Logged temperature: °F -30
